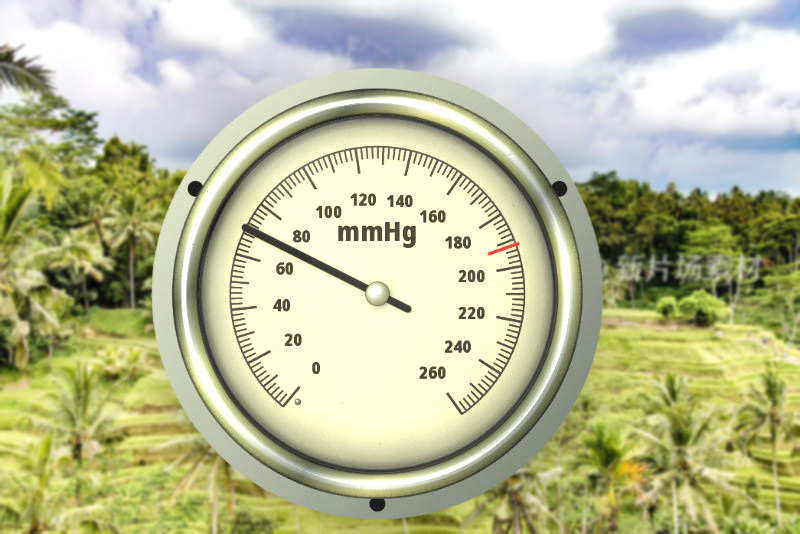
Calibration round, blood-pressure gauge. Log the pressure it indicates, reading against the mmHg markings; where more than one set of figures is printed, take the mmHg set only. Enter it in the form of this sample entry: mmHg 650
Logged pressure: mmHg 70
